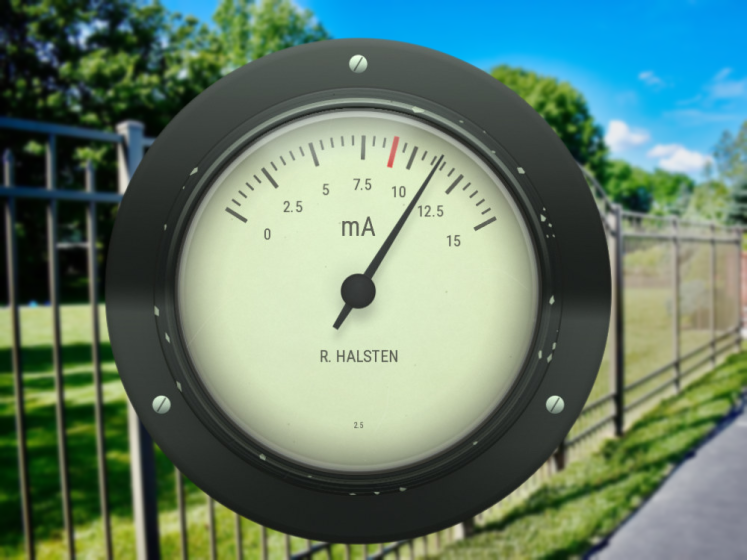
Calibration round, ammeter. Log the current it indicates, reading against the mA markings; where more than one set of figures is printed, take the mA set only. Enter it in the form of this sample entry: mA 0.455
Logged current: mA 11.25
